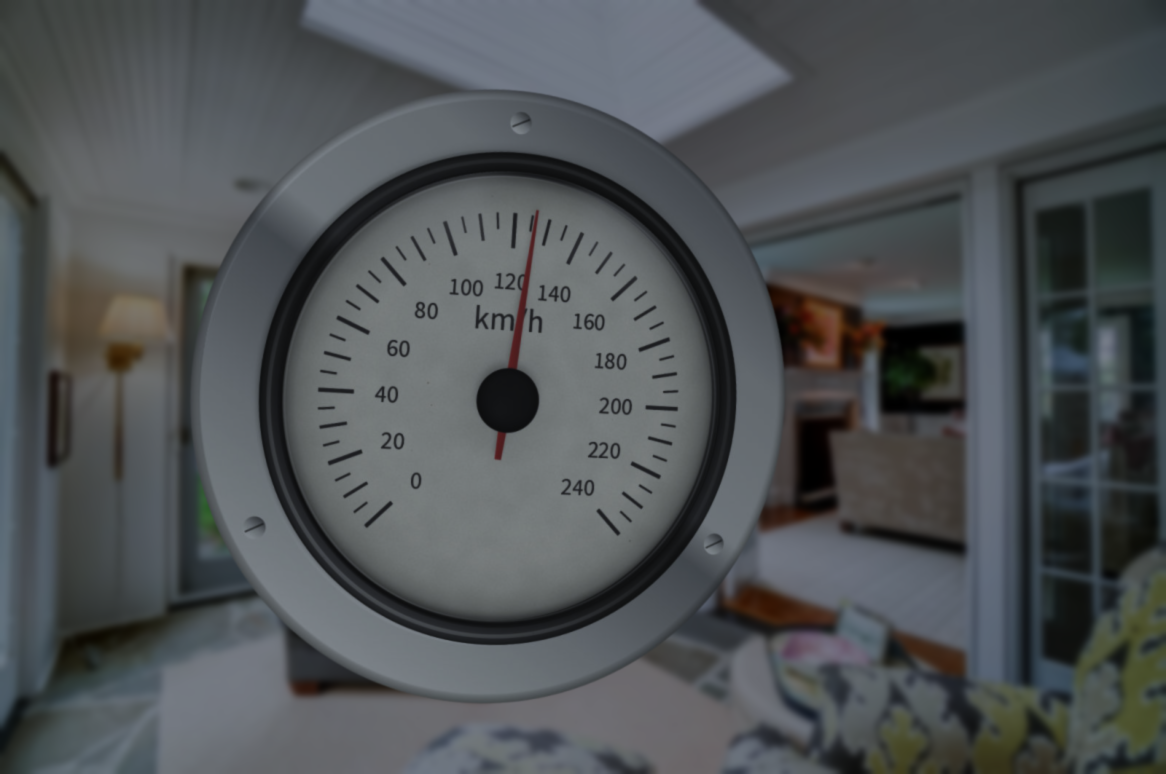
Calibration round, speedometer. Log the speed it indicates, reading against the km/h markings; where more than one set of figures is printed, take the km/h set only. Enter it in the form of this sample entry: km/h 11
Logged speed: km/h 125
